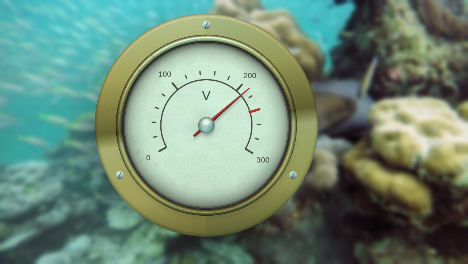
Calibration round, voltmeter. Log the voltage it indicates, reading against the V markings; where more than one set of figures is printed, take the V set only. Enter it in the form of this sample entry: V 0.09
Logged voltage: V 210
